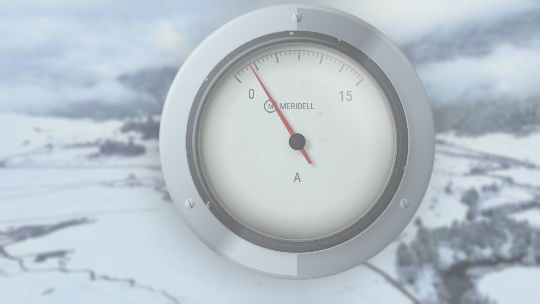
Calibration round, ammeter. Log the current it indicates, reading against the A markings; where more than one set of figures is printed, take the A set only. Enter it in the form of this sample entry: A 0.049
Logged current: A 2
